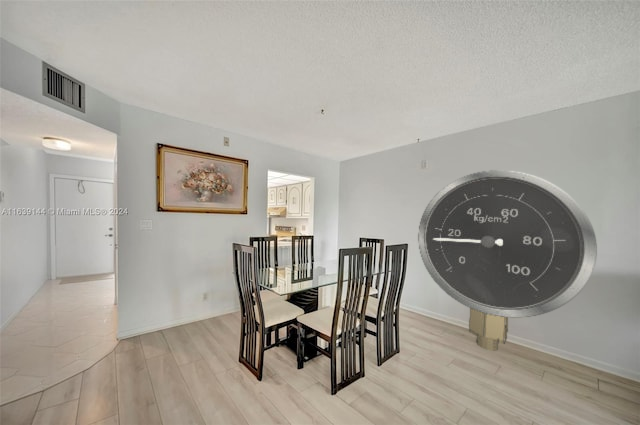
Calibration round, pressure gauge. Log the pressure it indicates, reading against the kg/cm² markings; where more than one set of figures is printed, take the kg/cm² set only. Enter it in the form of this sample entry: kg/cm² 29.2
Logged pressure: kg/cm² 15
